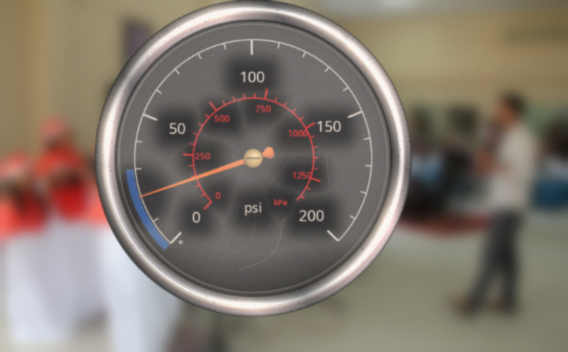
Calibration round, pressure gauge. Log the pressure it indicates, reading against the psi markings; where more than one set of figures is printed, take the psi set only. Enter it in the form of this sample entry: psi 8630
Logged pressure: psi 20
